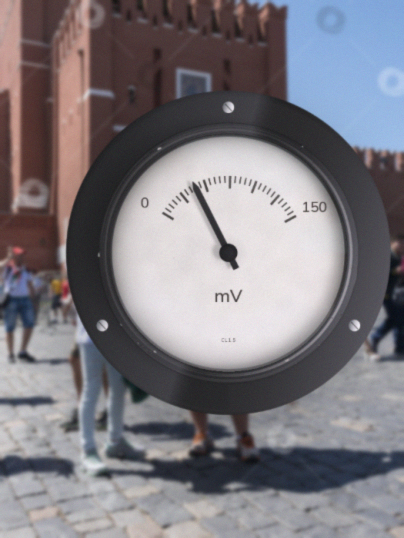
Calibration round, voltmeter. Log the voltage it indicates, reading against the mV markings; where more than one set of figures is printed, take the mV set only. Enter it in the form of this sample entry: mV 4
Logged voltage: mV 40
